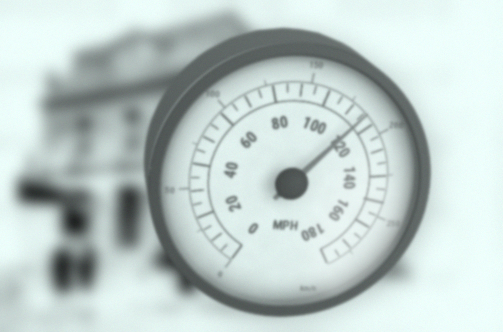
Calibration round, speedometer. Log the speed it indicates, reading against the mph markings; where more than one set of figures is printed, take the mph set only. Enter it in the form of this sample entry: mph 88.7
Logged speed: mph 115
